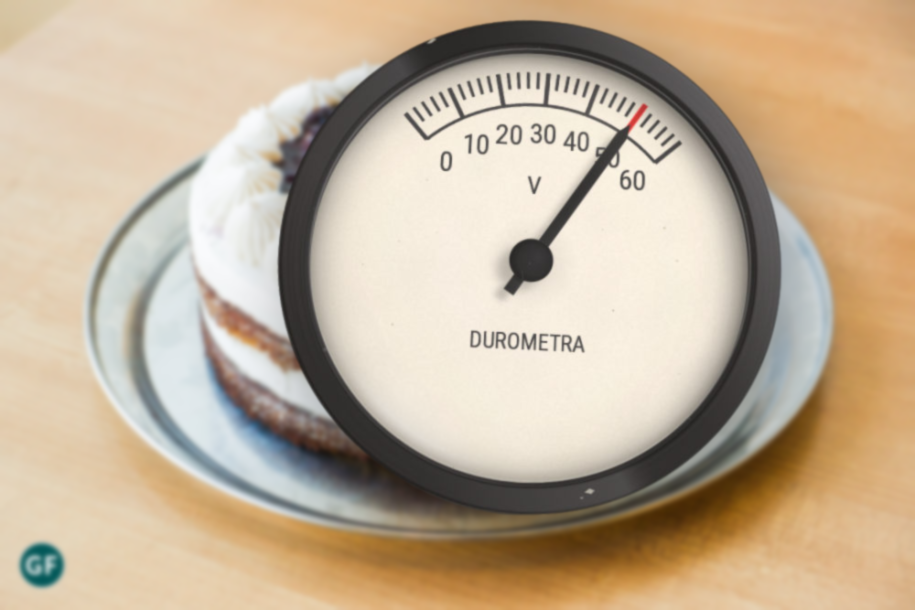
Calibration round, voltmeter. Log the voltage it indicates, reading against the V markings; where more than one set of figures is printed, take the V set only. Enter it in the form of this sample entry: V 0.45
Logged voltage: V 50
